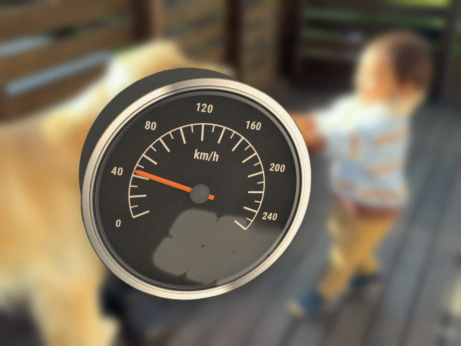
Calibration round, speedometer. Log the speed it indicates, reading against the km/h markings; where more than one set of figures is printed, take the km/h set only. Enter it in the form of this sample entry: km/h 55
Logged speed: km/h 45
